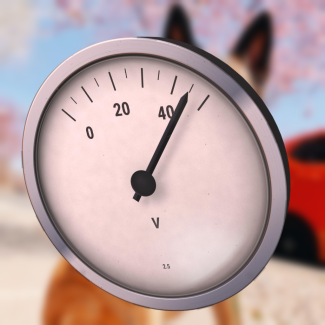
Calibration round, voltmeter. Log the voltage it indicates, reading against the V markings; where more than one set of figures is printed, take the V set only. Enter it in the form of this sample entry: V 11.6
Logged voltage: V 45
